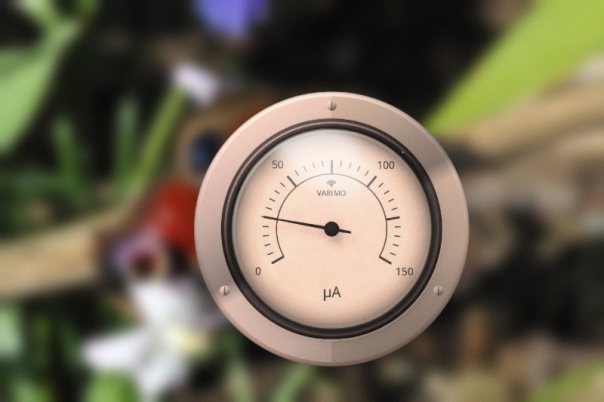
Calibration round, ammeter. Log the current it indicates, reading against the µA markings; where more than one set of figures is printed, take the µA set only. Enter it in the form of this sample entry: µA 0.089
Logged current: µA 25
